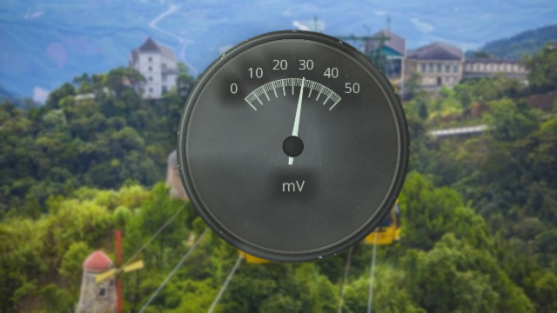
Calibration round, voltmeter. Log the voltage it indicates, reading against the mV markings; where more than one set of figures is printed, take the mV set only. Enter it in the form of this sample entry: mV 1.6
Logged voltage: mV 30
